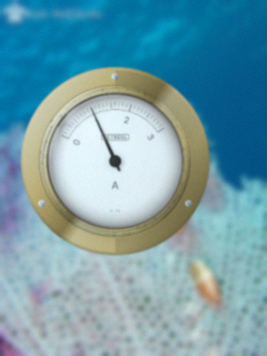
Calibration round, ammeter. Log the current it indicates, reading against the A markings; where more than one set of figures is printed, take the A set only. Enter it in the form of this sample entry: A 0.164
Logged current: A 1
